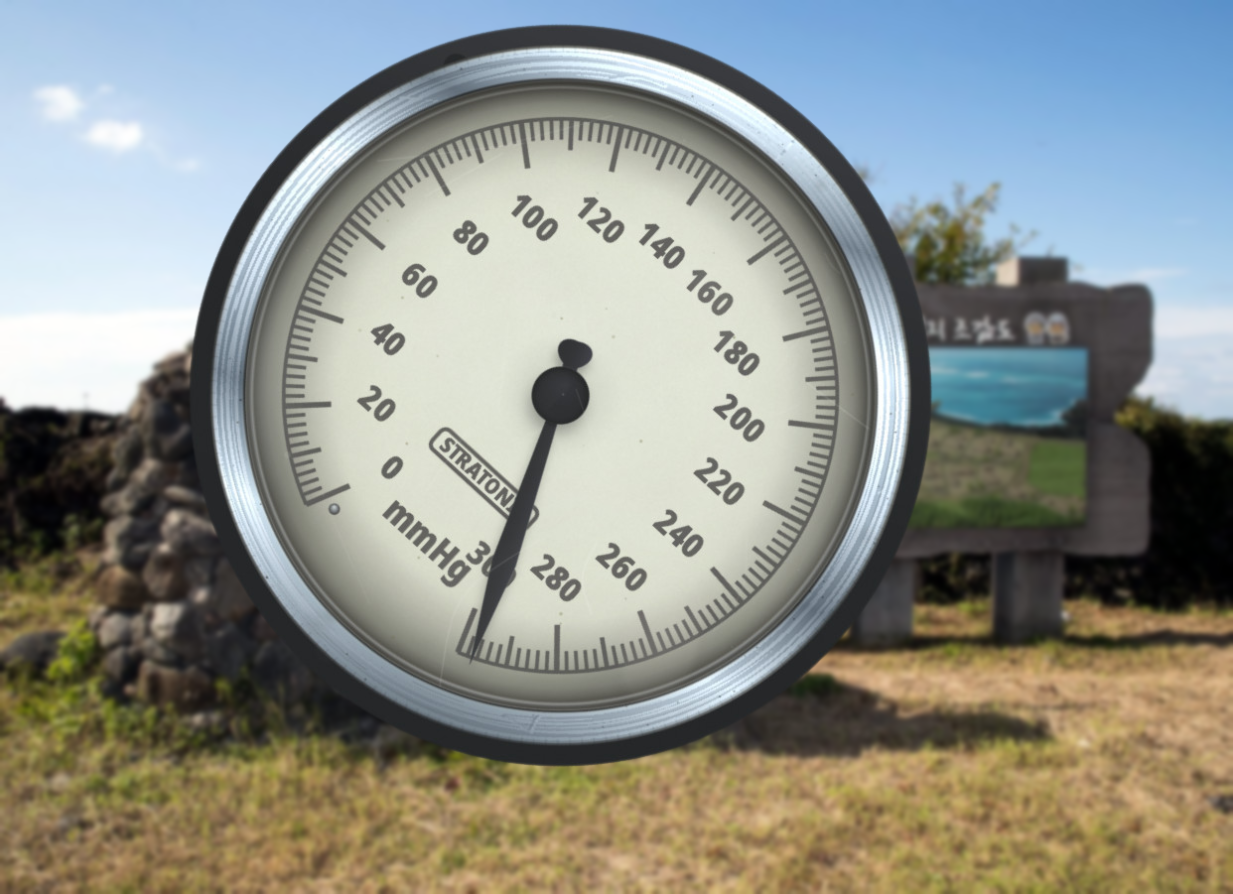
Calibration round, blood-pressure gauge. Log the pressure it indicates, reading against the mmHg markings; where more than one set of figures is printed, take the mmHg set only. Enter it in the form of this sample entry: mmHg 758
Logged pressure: mmHg 297
